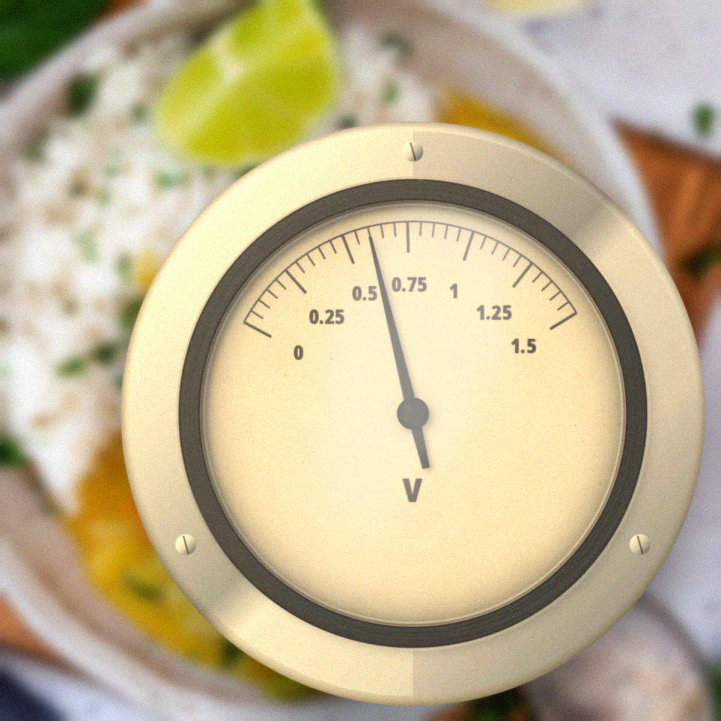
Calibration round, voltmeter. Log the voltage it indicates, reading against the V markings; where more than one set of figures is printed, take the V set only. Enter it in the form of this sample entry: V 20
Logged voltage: V 0.6
